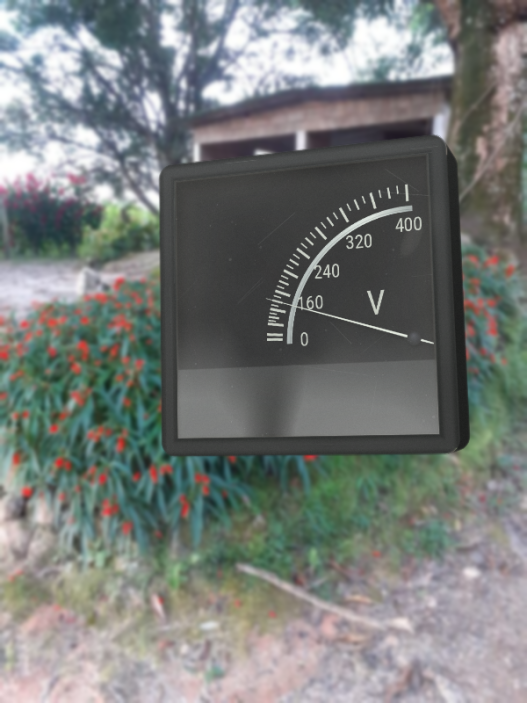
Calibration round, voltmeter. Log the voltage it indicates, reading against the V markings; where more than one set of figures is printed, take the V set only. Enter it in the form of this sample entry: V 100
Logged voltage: V 140
